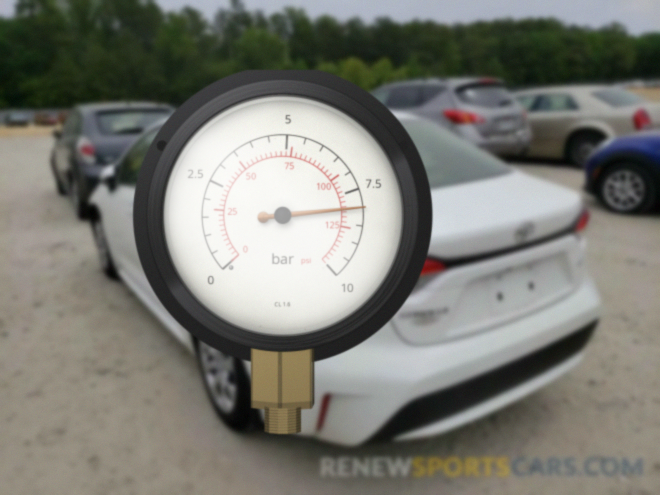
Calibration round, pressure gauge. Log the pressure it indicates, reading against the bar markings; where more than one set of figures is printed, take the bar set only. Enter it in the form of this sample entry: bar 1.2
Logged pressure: bar 8
